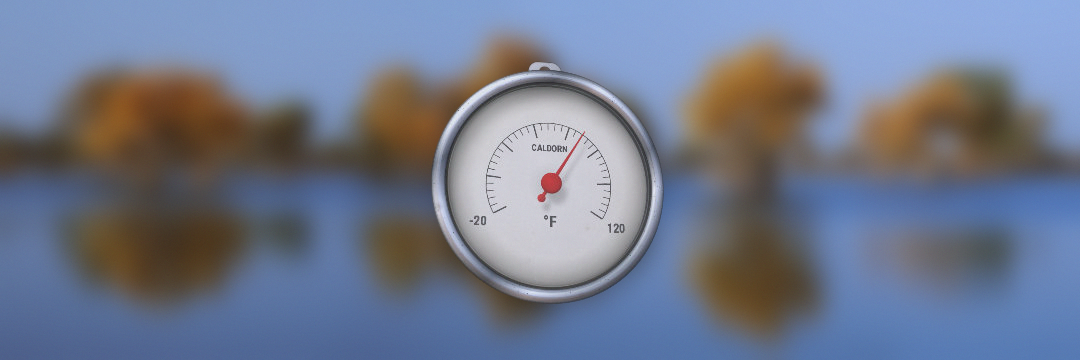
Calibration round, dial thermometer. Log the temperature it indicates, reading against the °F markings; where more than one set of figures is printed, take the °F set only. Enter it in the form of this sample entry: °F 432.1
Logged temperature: °F 68
